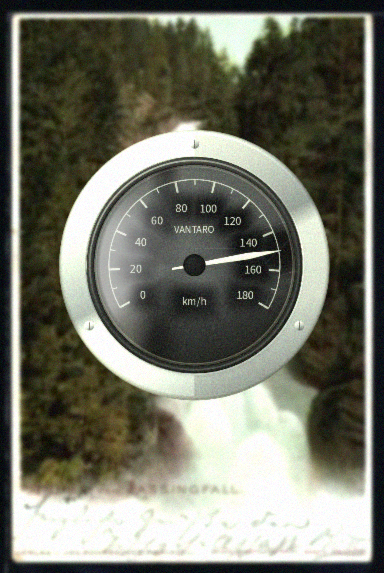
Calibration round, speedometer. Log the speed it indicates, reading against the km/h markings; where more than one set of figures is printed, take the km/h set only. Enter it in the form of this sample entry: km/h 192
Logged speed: km/h 150
